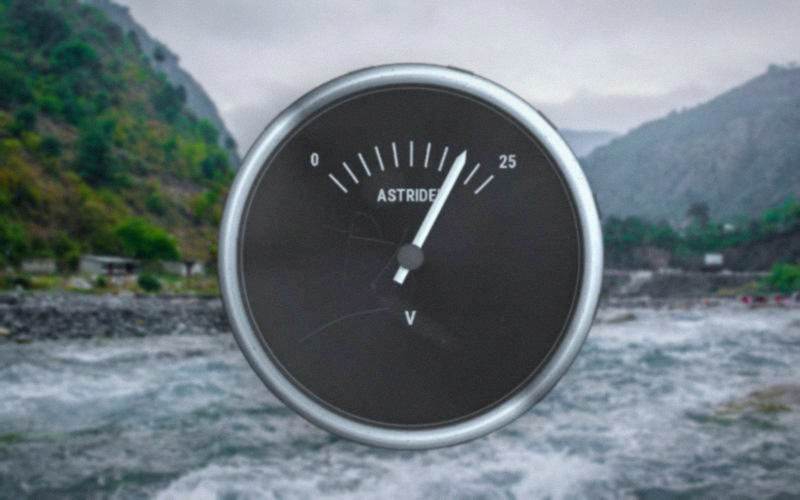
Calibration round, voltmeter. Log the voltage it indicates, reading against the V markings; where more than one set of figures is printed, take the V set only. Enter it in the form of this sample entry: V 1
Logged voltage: V 20
